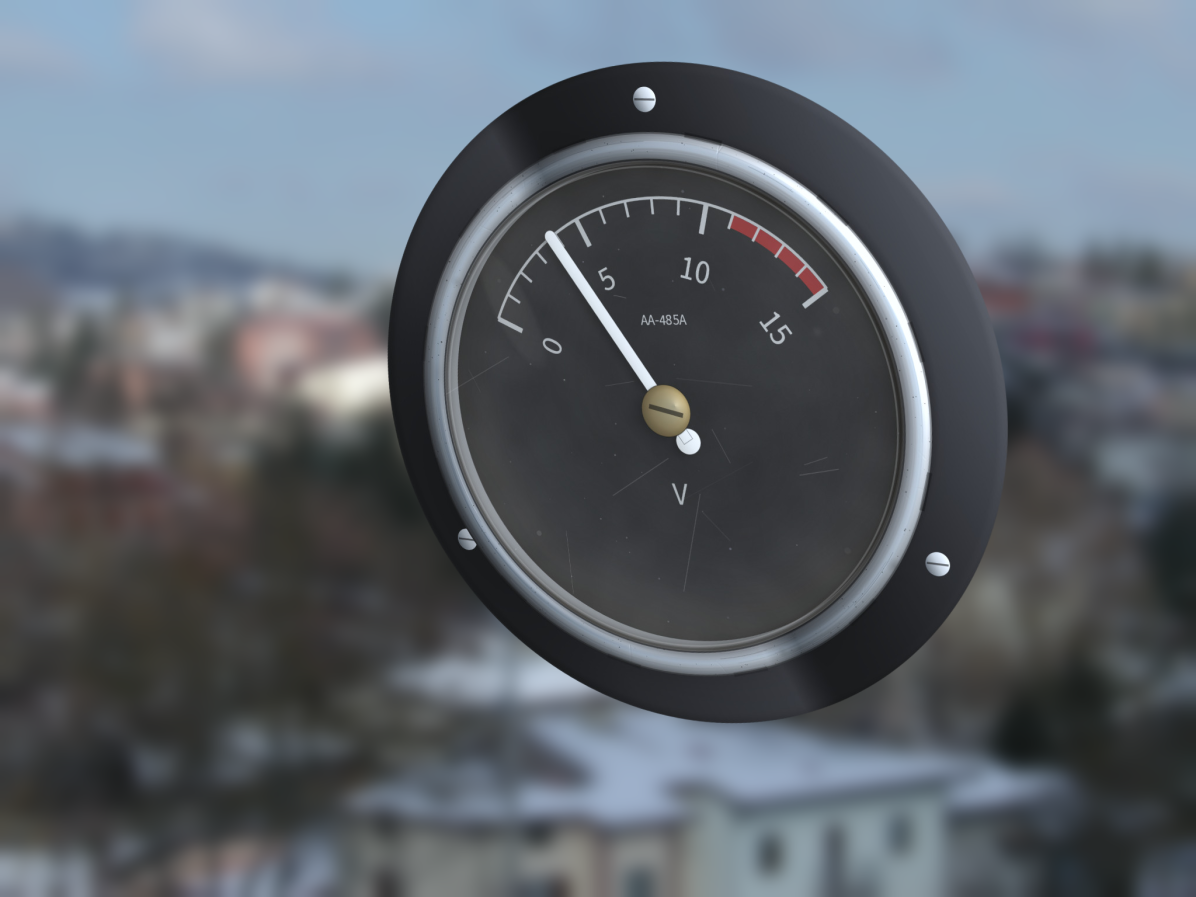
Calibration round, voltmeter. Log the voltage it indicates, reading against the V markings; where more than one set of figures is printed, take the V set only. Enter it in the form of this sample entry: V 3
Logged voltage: V 4
